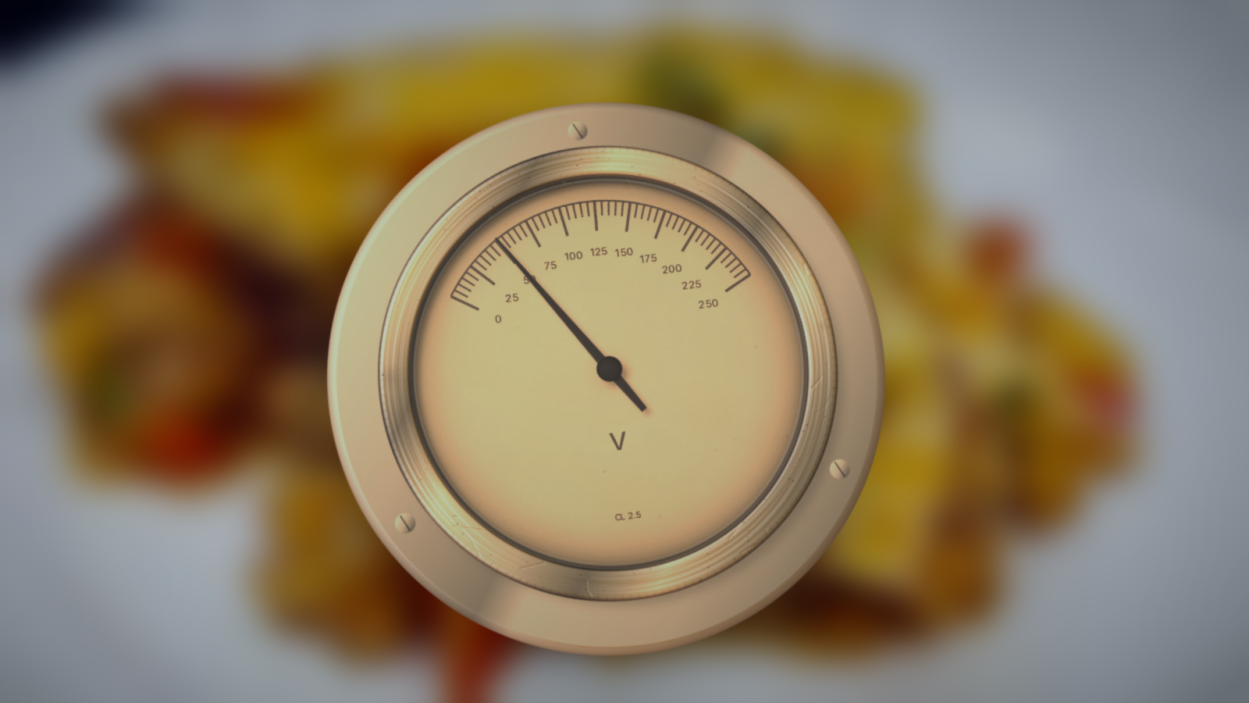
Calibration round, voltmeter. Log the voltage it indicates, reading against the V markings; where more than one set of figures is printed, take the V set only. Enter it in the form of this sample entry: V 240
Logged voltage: V 50
